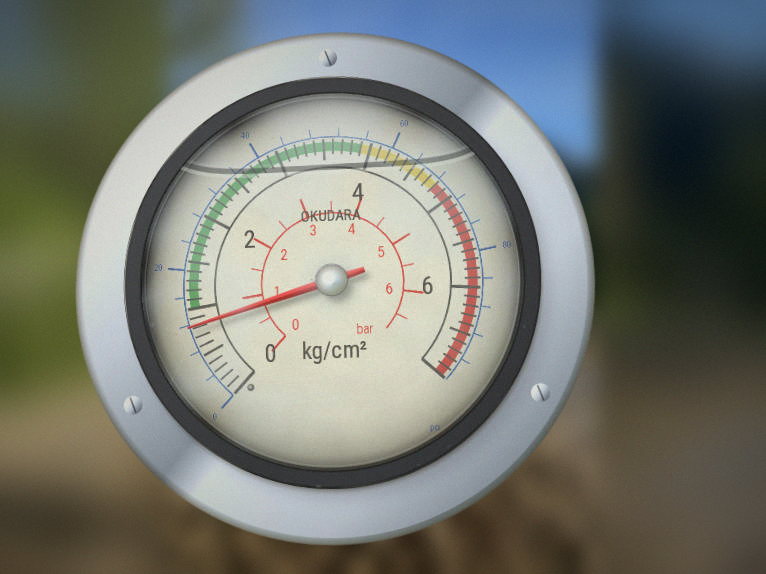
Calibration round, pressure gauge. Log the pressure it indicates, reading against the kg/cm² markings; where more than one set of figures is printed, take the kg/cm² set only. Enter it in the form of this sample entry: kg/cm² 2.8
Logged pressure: kg/cm² 0.8
